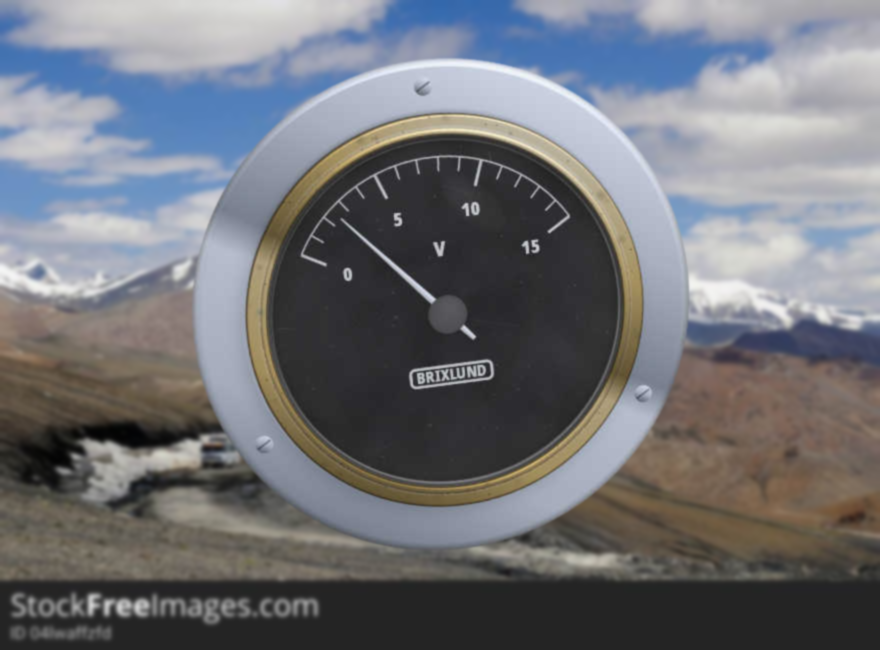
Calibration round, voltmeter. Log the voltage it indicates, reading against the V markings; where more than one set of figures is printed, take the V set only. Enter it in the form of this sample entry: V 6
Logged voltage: V 2.5
